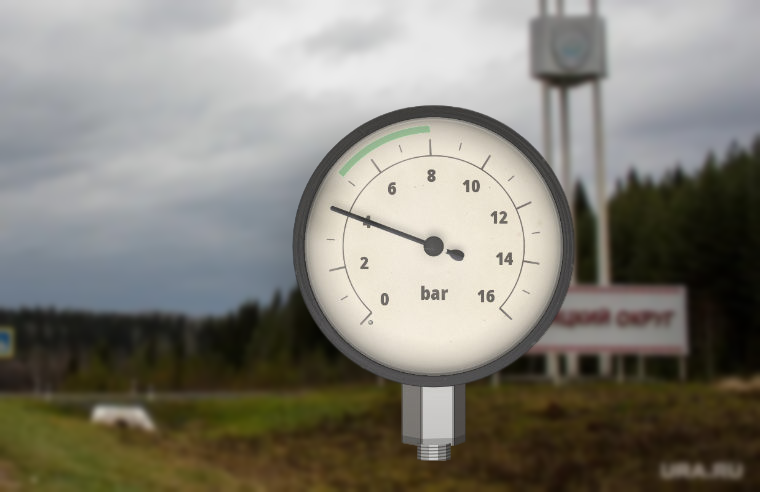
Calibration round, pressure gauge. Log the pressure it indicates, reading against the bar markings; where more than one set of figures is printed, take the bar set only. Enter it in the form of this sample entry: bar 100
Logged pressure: bar 4
